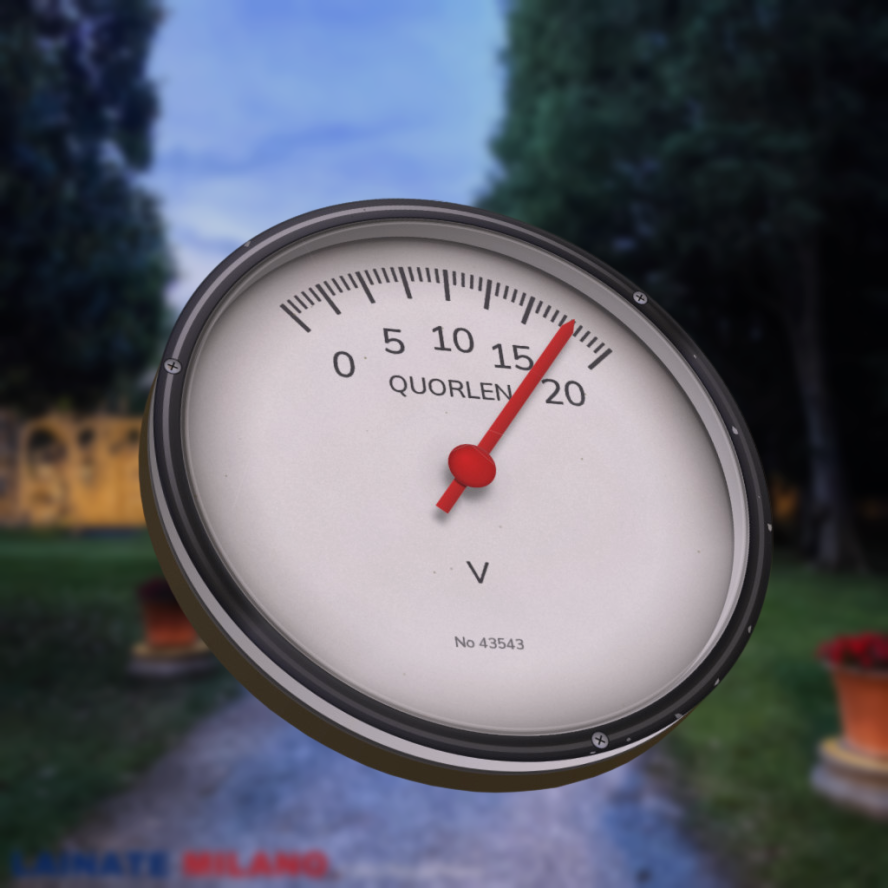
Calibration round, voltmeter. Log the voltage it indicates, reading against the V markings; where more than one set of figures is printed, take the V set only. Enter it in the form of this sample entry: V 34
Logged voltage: V 17.5
